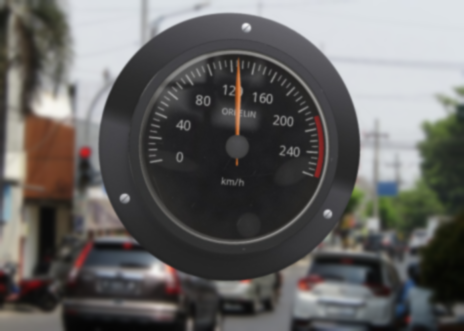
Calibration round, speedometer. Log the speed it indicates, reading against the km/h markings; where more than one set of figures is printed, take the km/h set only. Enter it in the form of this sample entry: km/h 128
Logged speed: km/h 125
